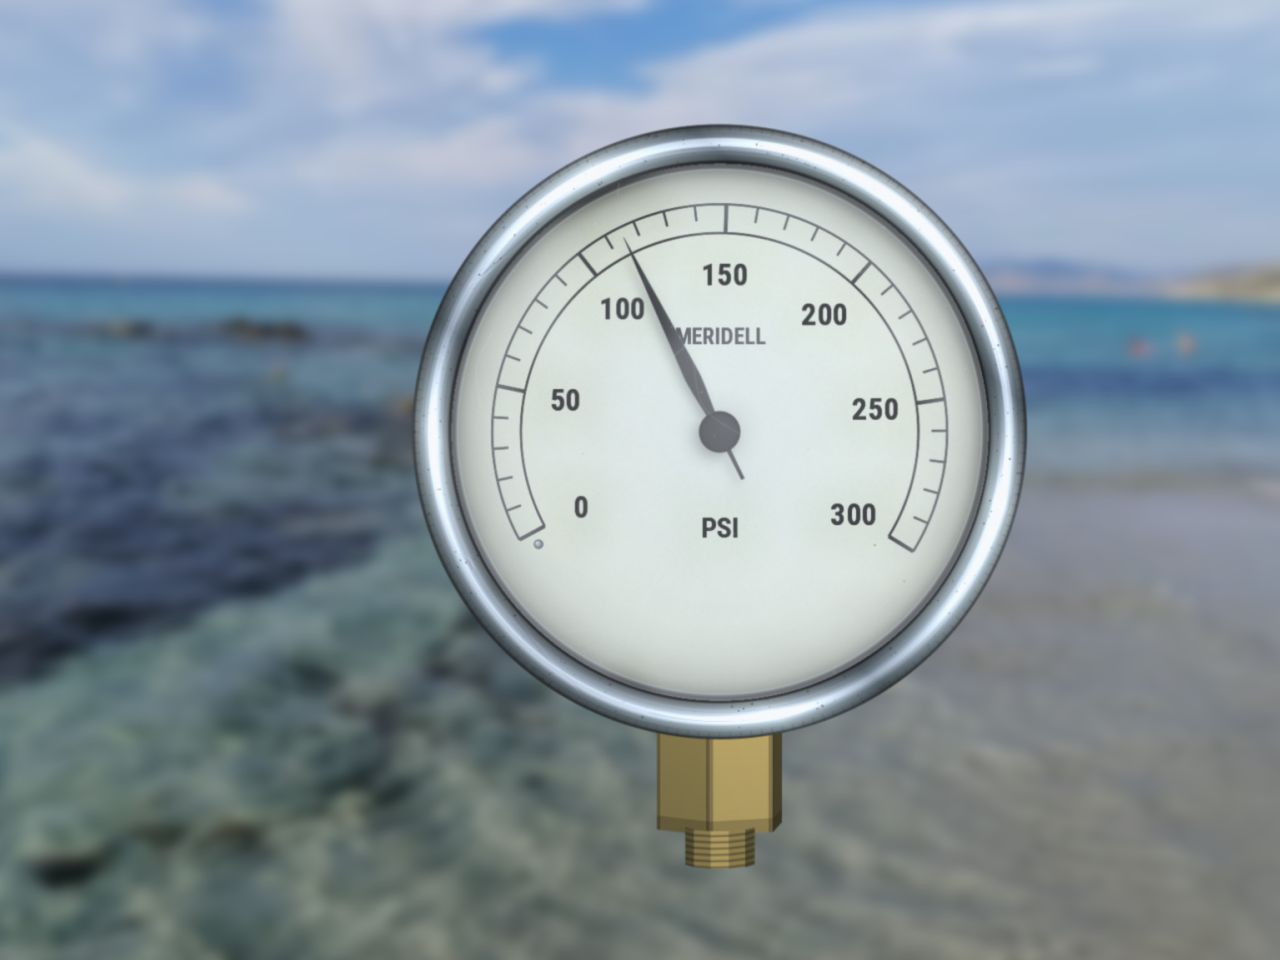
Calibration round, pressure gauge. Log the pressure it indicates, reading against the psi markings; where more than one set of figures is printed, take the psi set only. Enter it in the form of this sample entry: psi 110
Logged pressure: psi 115
